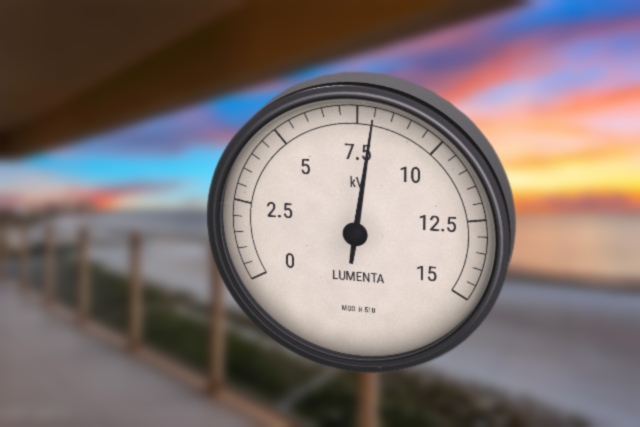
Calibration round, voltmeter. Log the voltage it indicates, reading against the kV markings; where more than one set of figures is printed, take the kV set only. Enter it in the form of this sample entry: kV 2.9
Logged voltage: kV 8
